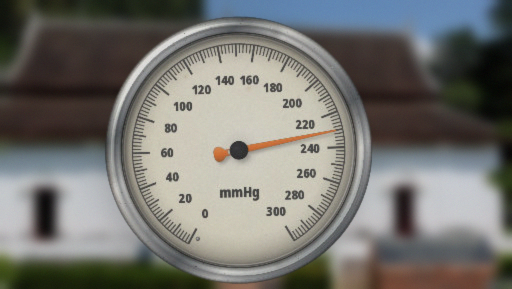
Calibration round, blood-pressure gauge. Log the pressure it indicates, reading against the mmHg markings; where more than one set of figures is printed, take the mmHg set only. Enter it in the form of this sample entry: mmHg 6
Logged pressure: mmHg 230
